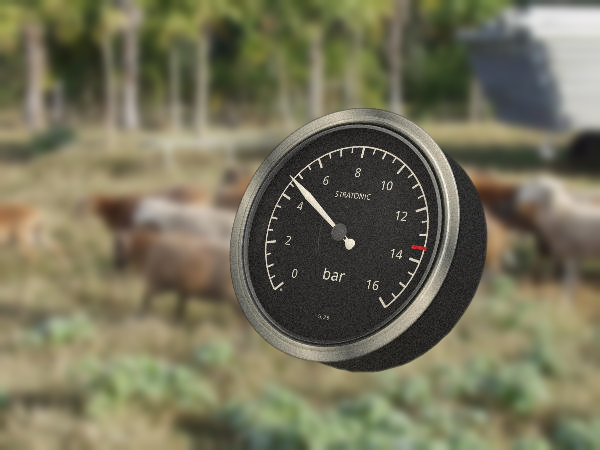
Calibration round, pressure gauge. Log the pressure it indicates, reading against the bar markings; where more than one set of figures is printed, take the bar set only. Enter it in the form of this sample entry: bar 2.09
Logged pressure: bar 4.75
